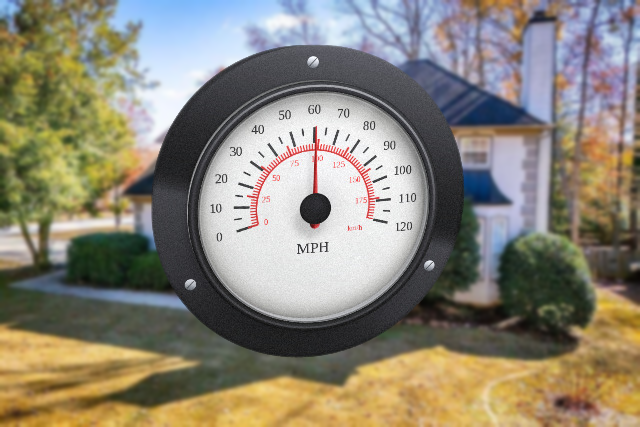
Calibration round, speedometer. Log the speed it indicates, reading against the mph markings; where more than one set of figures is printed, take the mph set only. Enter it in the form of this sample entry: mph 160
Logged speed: mph 60
